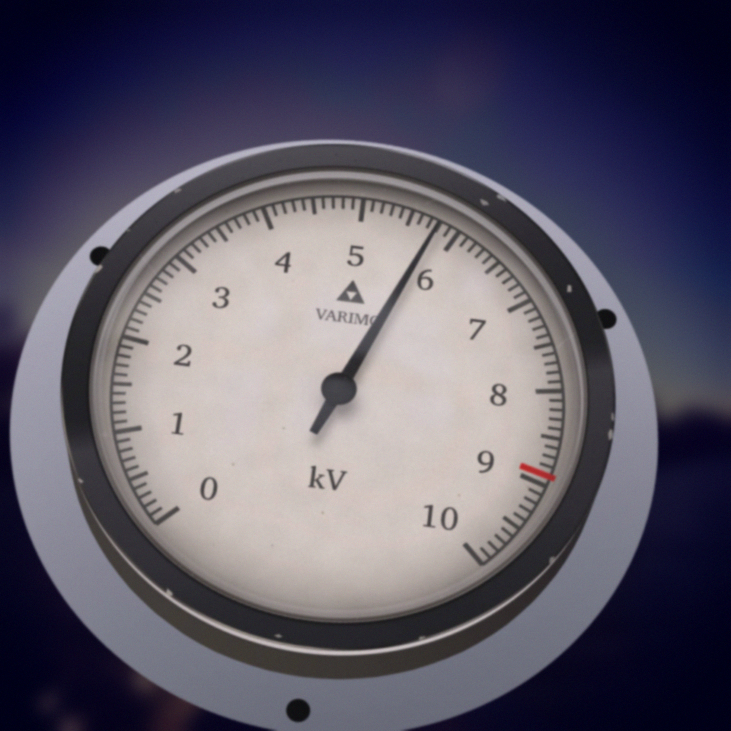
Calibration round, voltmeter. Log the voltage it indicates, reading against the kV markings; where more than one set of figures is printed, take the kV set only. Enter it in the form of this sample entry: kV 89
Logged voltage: kV 5.8
